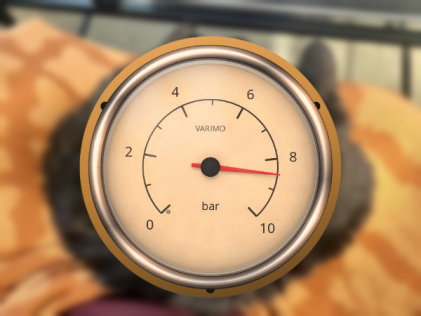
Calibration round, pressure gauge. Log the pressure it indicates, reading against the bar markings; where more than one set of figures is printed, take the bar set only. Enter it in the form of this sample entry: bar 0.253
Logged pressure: bar 8.5
